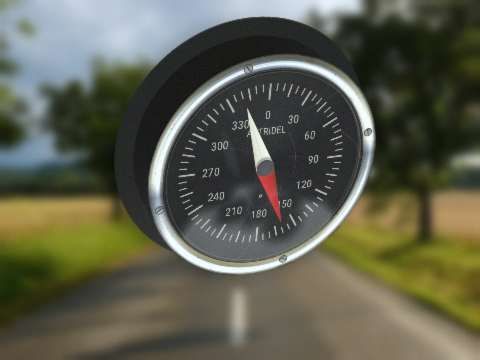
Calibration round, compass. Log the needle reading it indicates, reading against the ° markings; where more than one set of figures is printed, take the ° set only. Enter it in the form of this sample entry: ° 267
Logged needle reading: ° 160
